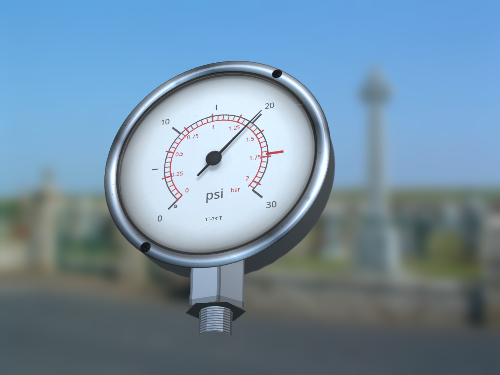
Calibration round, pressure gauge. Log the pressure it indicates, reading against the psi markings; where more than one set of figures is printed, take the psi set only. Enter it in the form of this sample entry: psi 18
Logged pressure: psi 20
